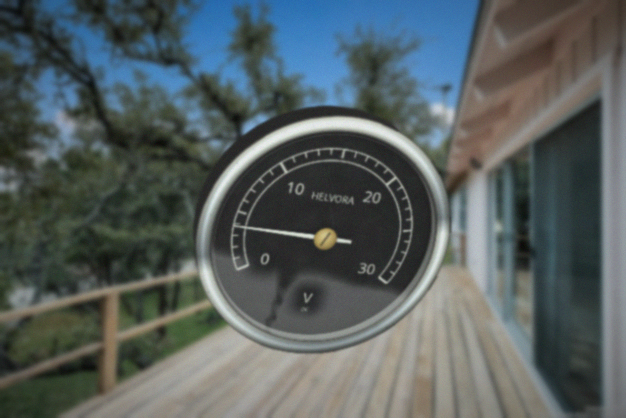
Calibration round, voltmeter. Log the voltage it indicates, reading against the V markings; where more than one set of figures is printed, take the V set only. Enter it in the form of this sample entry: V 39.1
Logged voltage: V 4
